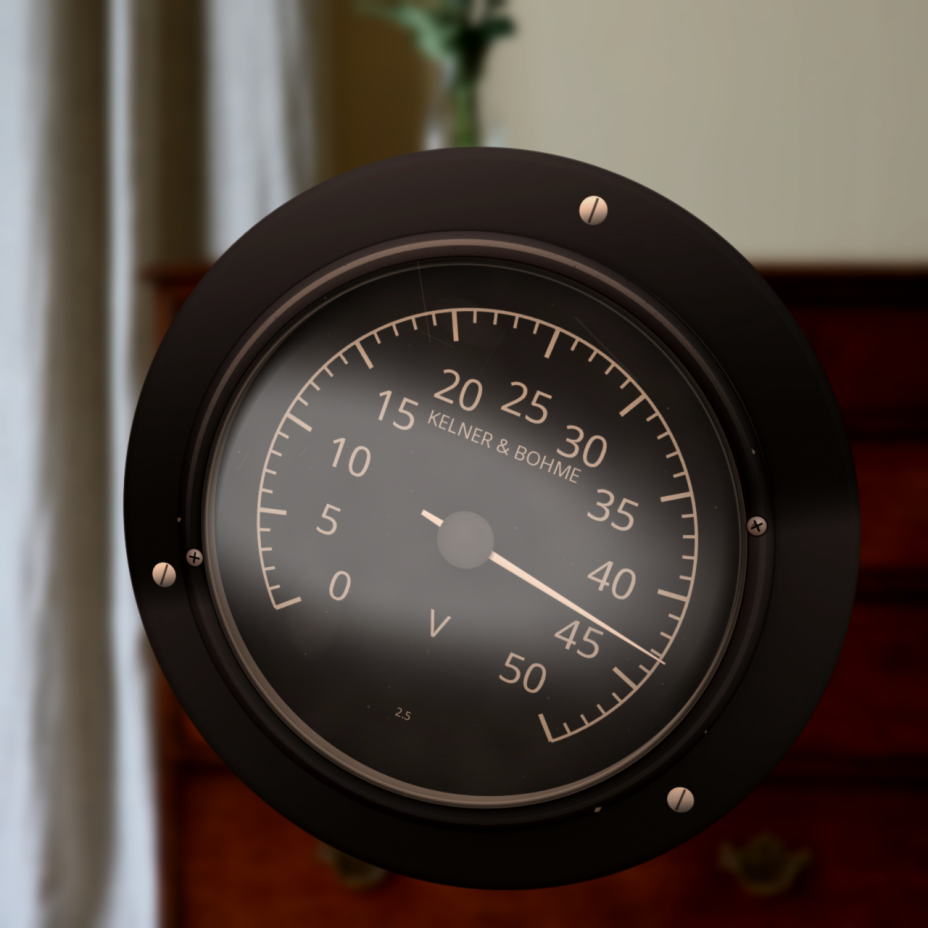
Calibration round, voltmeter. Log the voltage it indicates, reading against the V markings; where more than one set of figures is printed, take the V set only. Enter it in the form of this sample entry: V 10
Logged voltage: V 43
